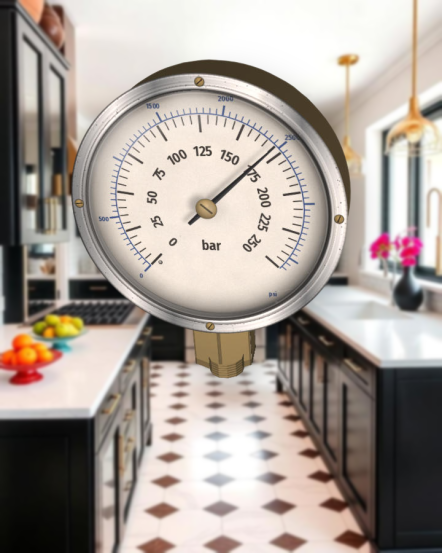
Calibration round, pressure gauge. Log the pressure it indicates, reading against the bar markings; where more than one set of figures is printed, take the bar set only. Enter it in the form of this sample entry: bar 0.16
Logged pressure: bar 170
